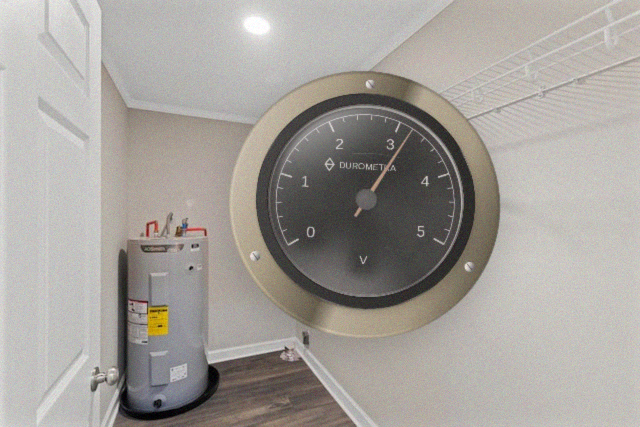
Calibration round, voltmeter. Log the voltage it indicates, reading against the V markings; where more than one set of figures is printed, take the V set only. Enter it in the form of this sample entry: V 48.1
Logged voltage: V 3.2
